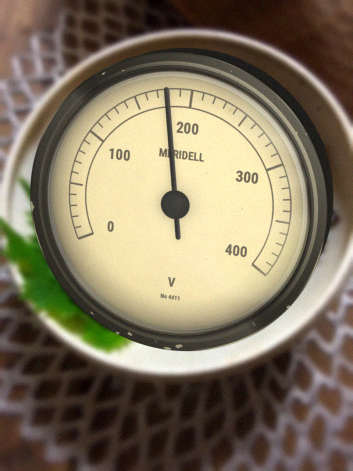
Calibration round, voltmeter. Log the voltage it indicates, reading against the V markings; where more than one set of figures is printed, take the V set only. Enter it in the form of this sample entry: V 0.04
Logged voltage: V 180
